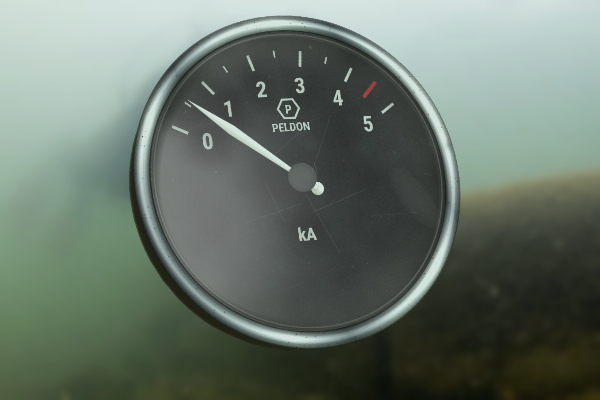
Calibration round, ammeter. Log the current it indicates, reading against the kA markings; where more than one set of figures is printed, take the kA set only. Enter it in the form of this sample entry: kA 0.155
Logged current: kA 0.5
